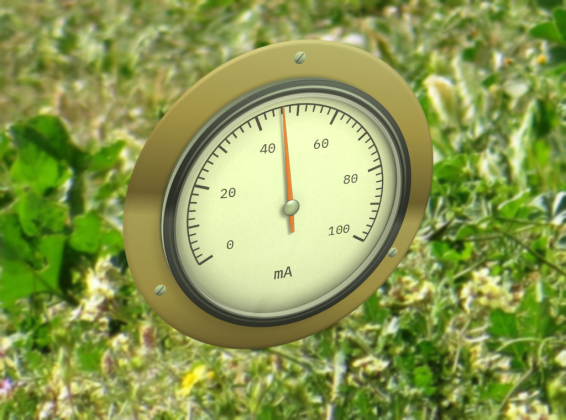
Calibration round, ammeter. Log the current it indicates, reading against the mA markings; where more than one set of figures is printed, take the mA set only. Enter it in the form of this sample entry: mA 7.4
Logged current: mA 46
